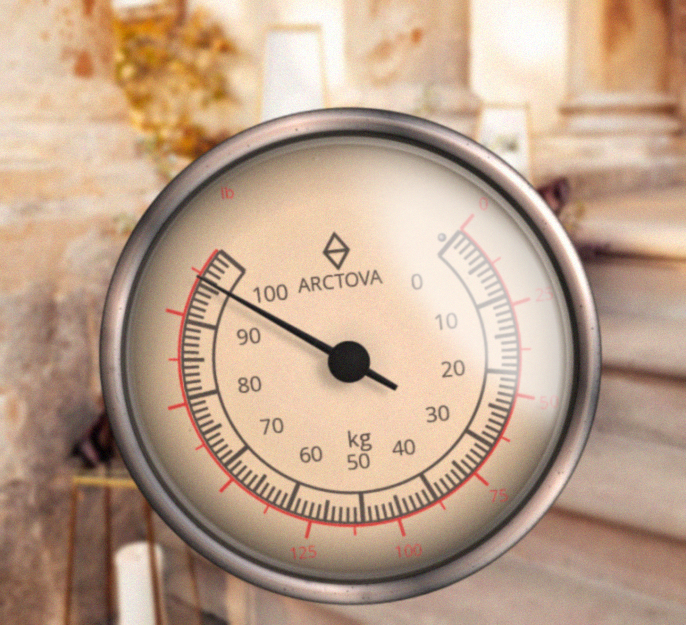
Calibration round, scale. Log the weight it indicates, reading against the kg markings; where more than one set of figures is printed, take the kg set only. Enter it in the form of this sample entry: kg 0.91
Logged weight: kg 96
